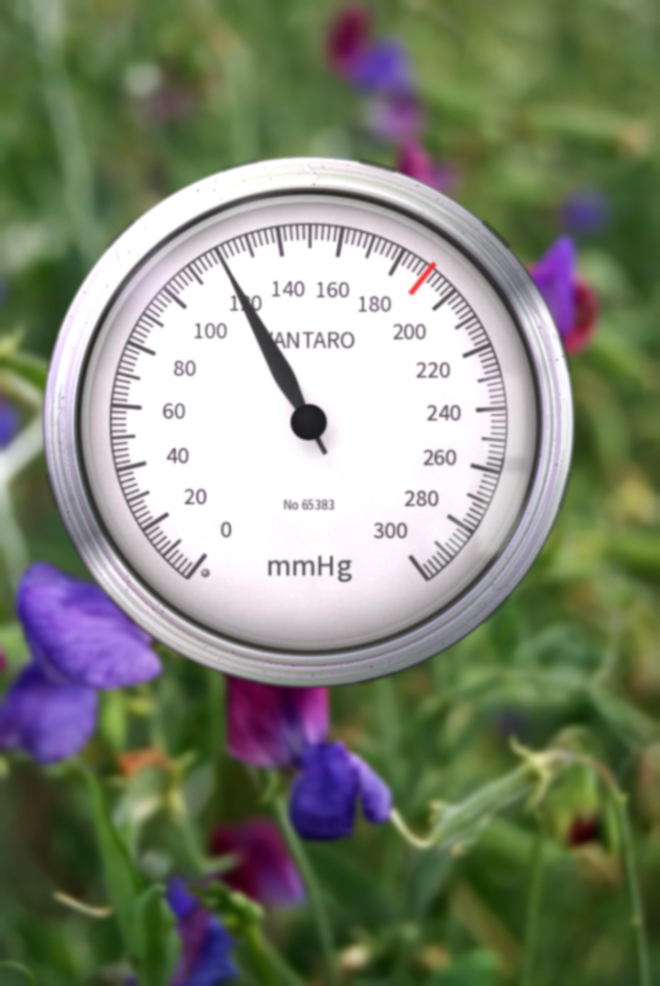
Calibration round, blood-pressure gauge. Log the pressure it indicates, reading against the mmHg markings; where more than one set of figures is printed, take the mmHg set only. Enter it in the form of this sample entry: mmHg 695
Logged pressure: mmHg 120
